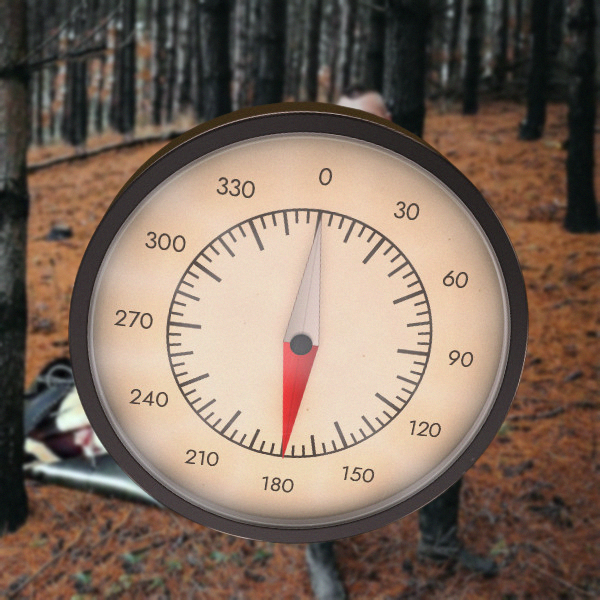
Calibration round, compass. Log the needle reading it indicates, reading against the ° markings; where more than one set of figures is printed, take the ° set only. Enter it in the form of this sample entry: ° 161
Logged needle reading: ° 180
